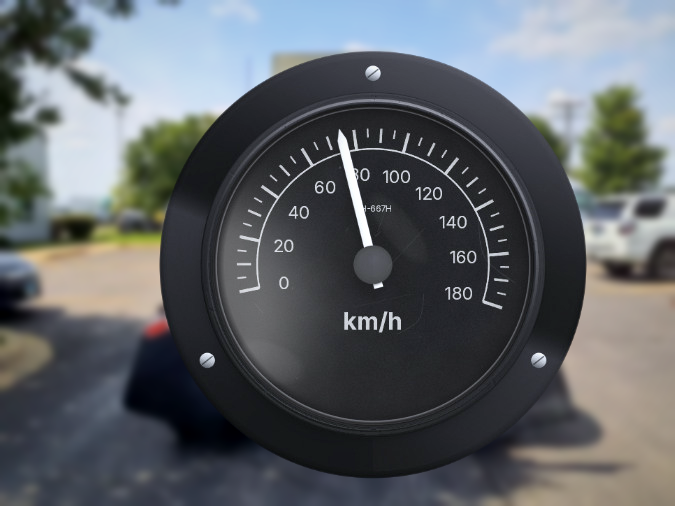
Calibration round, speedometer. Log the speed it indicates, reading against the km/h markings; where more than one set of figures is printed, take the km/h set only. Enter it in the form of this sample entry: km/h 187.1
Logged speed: km/h 75
